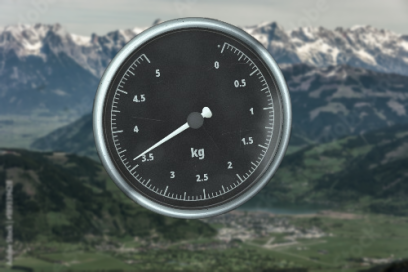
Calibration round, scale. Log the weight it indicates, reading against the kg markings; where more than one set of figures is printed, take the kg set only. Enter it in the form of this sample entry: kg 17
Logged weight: kg 3.6
